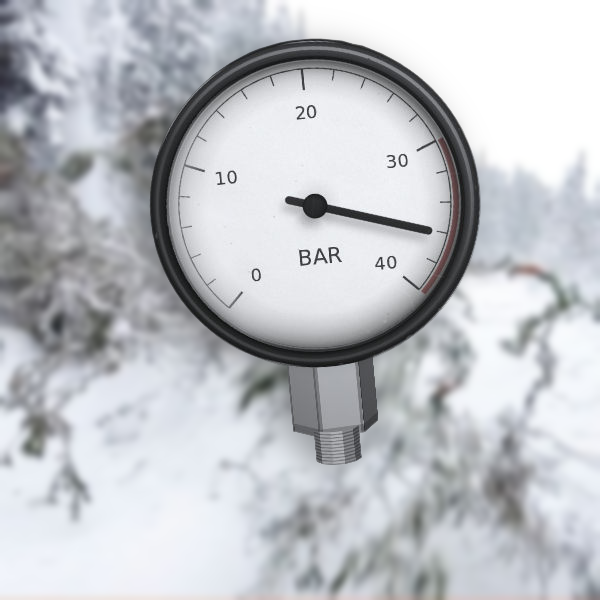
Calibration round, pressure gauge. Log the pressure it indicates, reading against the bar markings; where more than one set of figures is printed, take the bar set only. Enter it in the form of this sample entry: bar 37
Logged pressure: bar 36
